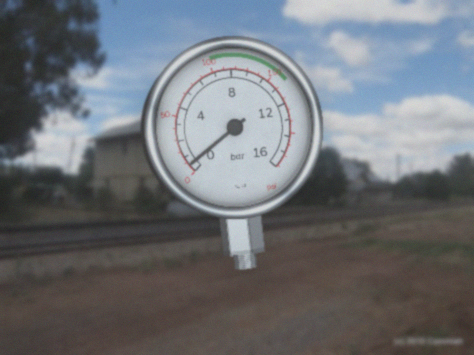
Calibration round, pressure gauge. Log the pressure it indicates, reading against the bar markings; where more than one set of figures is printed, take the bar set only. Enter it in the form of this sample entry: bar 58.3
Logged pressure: bar 0.5
